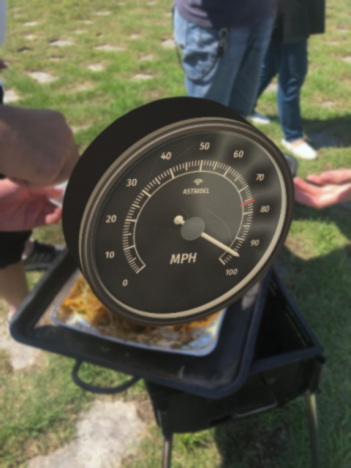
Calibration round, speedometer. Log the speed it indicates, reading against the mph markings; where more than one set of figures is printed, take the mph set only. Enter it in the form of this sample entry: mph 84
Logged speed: mph 95
